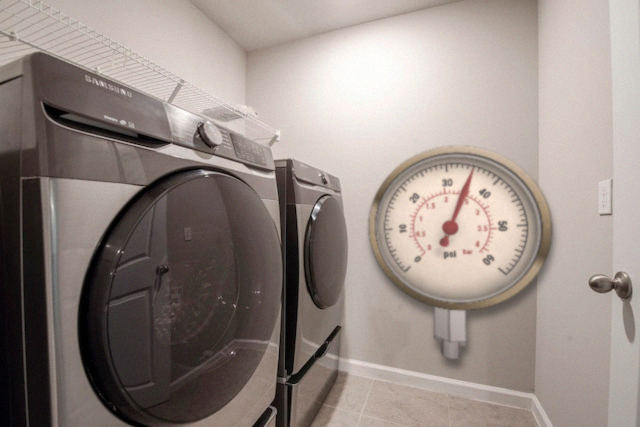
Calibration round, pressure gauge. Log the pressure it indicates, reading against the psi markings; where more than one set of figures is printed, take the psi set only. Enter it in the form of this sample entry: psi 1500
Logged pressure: psi 35
